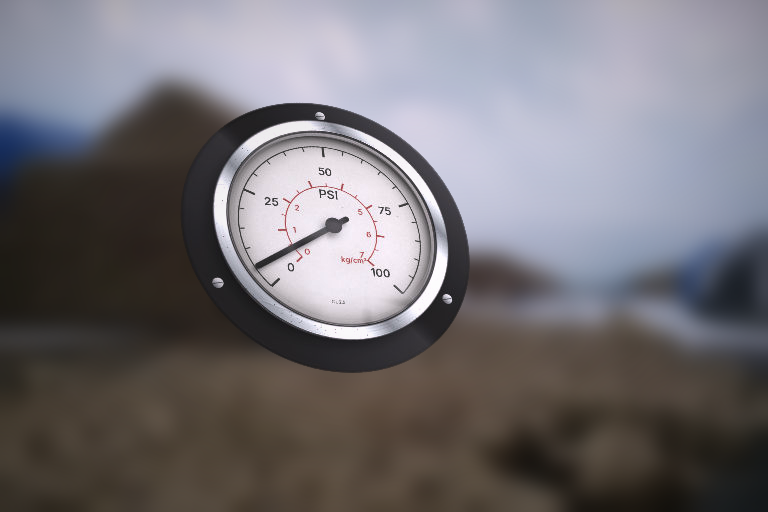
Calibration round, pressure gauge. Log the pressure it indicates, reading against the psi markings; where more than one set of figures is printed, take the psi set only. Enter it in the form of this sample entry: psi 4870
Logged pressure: psi 5
